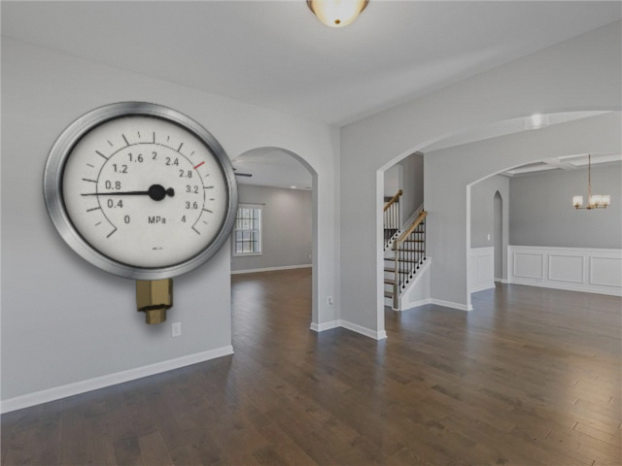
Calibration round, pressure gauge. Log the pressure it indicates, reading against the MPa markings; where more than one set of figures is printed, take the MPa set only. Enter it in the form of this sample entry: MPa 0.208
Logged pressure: MPa 0.6
